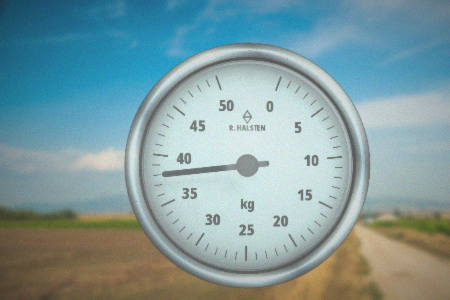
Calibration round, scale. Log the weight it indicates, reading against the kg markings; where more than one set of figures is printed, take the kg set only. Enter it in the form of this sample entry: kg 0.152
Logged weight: kg 38
